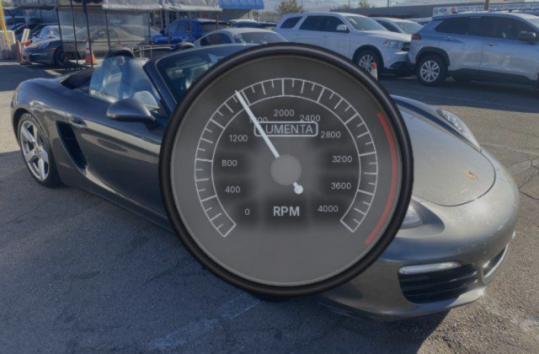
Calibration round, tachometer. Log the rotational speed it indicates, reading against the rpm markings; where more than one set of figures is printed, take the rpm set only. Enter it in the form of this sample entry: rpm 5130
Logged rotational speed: rpm 1550
